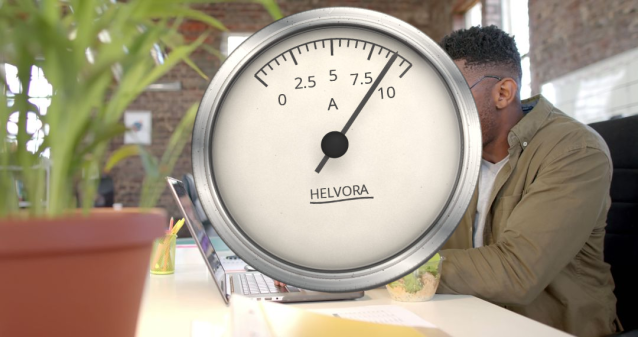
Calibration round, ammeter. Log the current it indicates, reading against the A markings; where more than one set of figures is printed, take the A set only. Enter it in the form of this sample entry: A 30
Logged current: A 9
